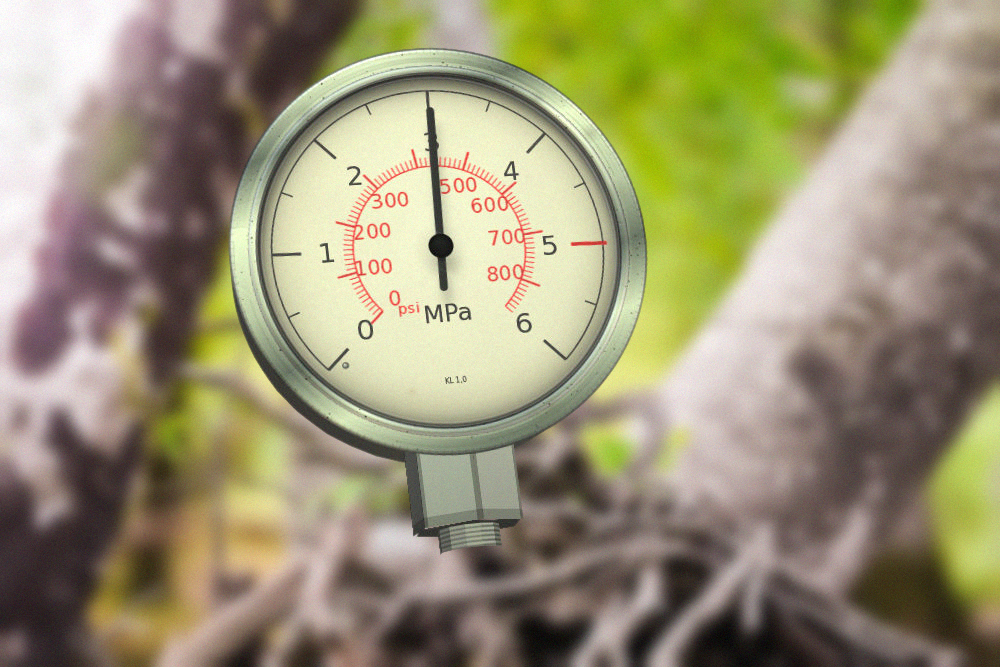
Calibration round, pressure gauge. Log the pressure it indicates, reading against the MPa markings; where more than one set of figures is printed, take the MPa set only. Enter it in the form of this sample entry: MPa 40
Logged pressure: MPa 3
